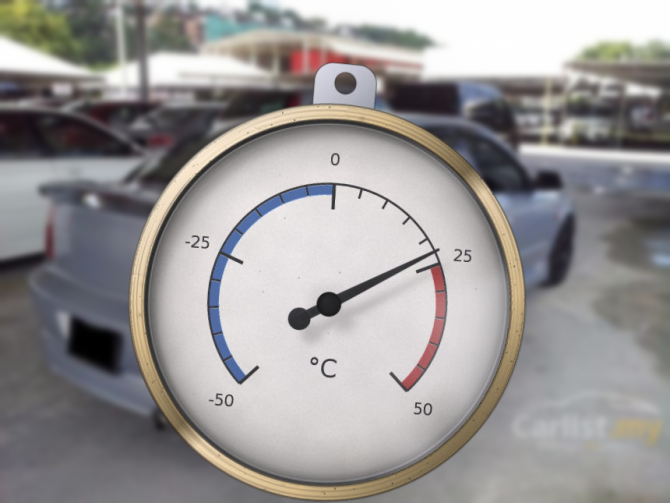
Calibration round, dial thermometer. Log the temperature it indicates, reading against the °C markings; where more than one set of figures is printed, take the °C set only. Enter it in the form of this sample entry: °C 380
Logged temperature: °C 22.5
